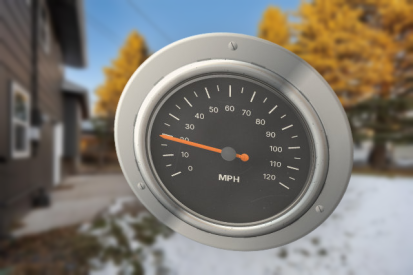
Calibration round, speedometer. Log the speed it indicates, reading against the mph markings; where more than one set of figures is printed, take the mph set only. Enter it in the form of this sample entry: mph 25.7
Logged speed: mph 20
